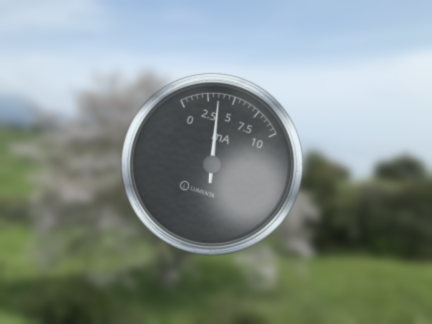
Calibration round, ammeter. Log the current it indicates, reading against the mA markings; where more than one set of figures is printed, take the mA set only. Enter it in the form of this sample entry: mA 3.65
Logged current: mA 3.5
